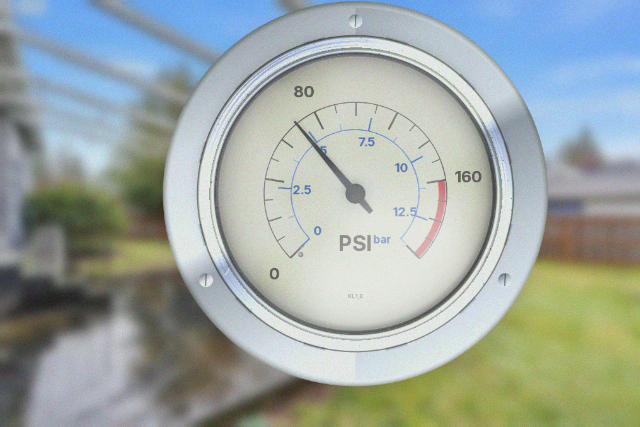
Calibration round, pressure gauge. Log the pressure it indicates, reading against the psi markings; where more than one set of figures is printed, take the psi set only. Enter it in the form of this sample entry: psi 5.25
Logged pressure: psi 70
